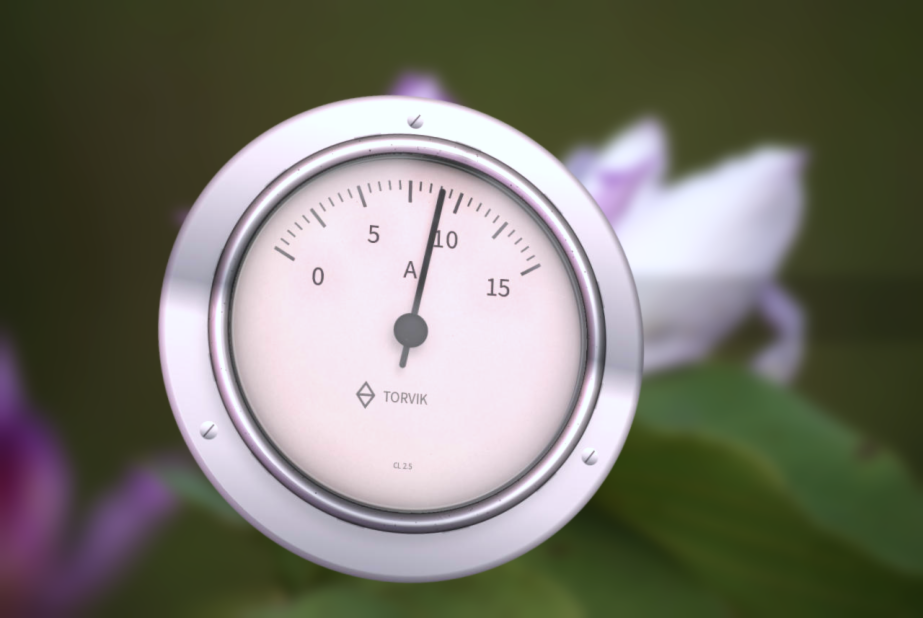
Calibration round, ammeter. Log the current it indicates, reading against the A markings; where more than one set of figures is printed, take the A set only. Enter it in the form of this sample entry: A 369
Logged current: A 9
